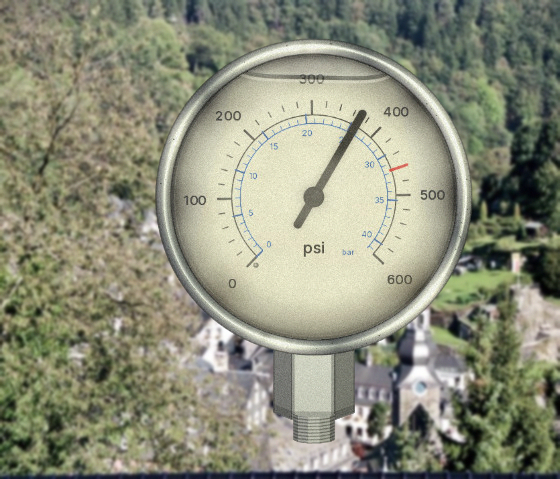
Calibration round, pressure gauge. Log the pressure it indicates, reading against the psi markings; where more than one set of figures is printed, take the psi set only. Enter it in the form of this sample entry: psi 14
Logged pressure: psi 370
